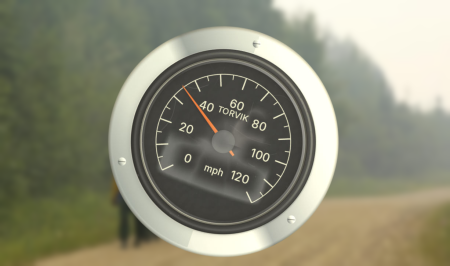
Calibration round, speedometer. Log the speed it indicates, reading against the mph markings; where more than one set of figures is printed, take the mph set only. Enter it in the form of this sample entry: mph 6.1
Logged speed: mph 35
